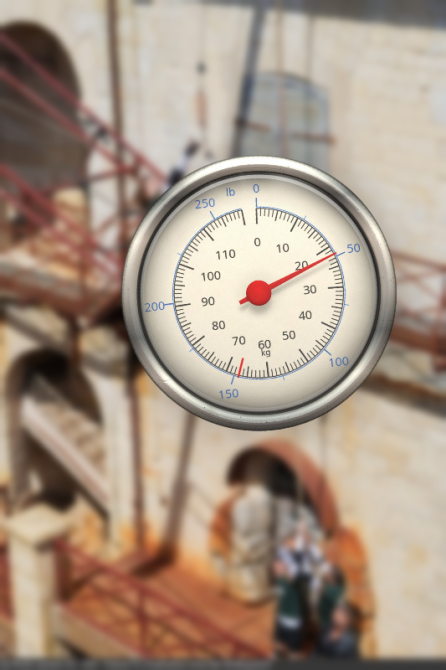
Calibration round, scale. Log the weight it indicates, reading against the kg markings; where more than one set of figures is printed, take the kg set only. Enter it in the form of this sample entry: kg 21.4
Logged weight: kg 22
